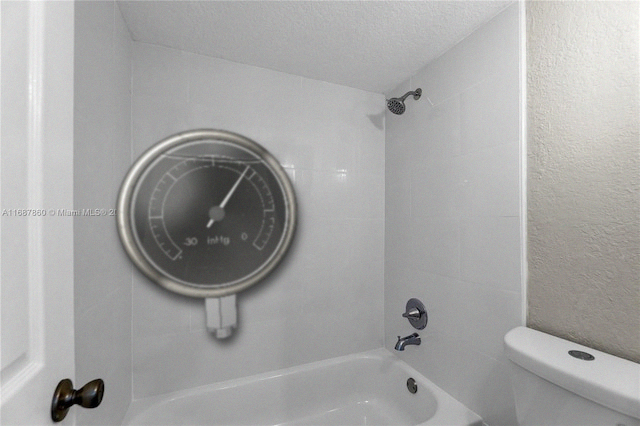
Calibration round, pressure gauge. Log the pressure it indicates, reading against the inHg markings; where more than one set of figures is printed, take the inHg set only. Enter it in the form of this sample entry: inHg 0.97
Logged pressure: inHg -11
